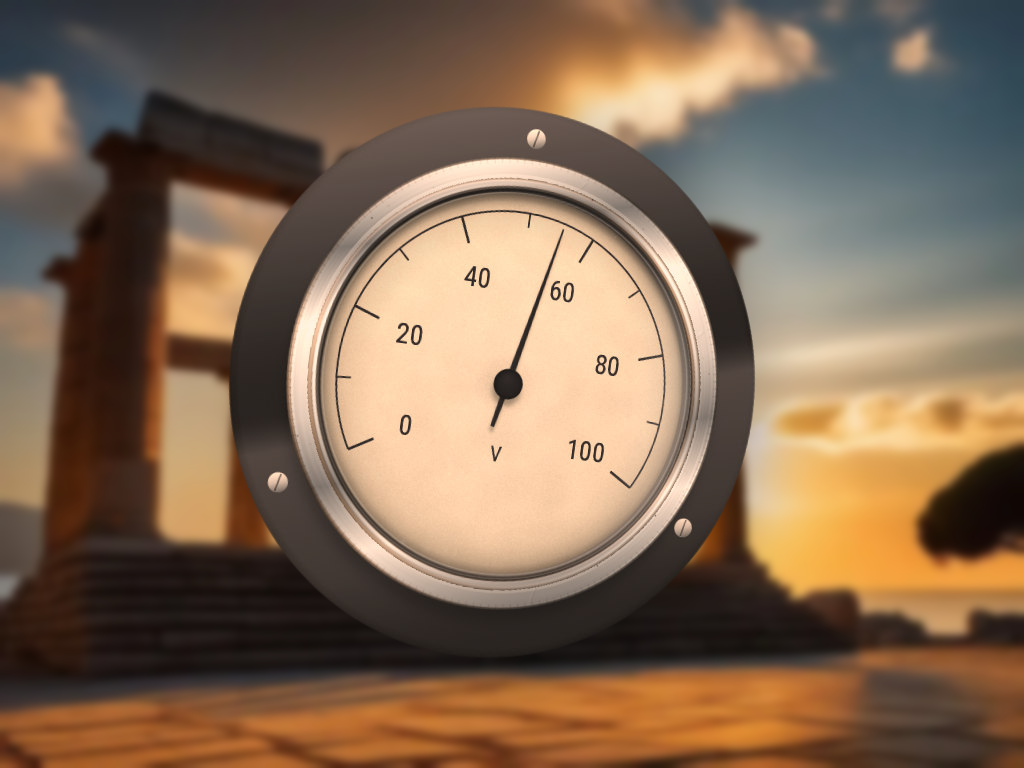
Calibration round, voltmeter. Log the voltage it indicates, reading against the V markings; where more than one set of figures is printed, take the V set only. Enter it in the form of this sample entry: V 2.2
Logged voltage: V 55
